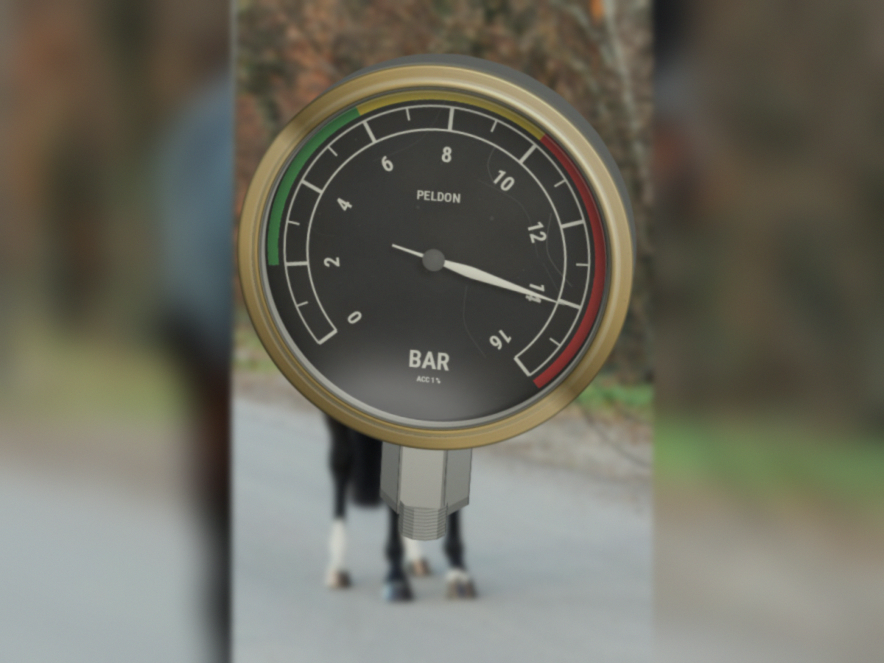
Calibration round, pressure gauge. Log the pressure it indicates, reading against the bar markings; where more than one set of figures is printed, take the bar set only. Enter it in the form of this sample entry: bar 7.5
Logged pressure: bar 14
